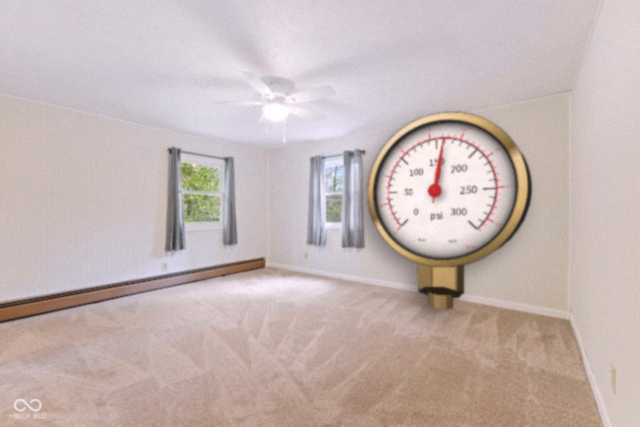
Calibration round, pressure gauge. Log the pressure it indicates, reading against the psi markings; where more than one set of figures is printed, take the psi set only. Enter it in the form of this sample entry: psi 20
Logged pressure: psi 160
